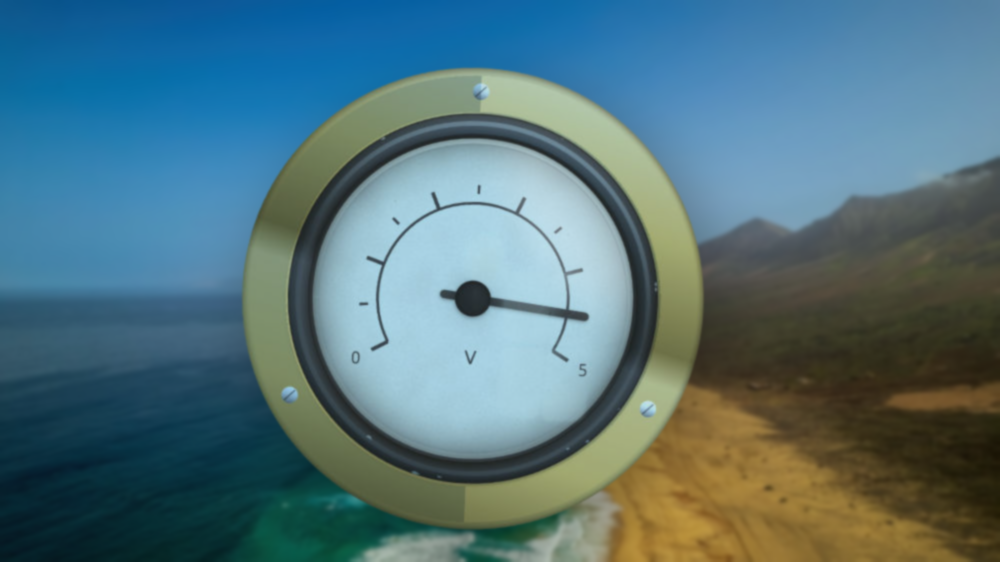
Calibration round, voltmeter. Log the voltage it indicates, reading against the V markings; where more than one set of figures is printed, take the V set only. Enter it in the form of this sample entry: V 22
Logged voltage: V 4.5
